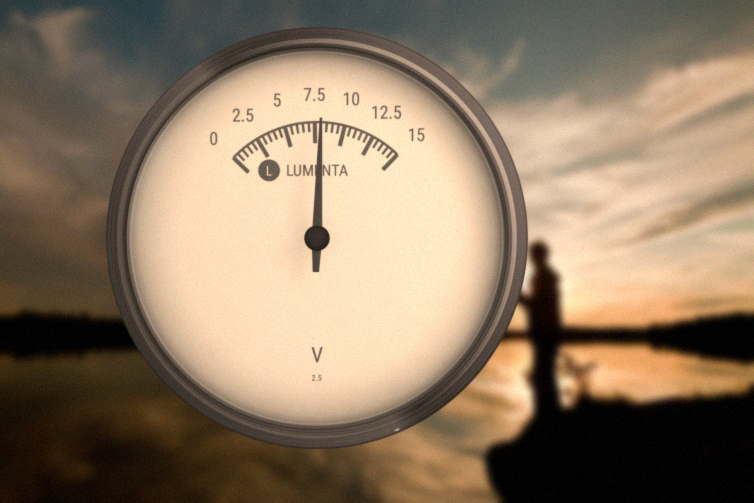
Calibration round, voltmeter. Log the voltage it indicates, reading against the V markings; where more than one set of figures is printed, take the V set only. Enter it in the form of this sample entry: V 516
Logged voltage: V 8
